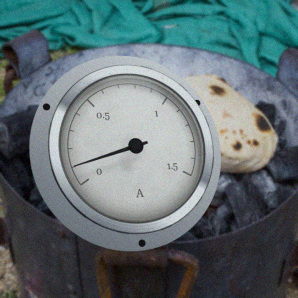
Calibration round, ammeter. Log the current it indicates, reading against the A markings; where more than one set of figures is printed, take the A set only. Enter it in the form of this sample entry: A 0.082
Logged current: A 0.1
